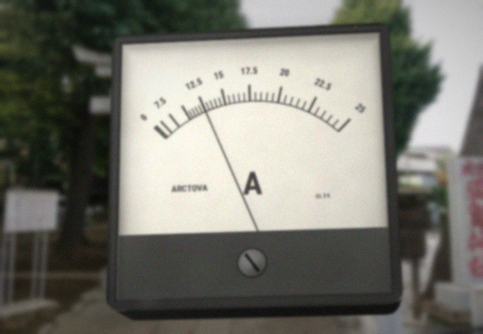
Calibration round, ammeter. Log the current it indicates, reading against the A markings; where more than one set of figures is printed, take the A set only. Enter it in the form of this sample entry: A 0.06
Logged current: A 12.5
